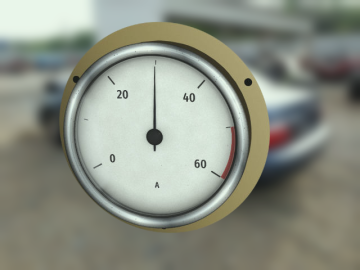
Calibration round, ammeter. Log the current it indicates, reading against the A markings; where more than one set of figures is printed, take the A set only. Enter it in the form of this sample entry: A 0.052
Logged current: A 30
